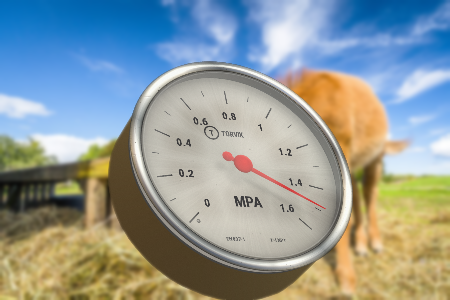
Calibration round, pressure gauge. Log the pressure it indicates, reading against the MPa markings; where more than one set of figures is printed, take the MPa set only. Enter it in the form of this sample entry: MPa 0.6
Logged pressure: MPa 1.5
